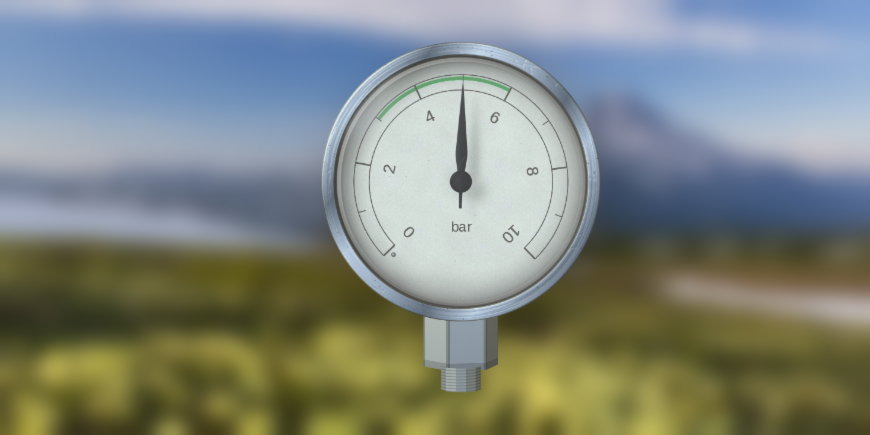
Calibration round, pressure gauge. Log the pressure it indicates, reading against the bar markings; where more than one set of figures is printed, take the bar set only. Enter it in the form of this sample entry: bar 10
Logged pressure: bar 5
